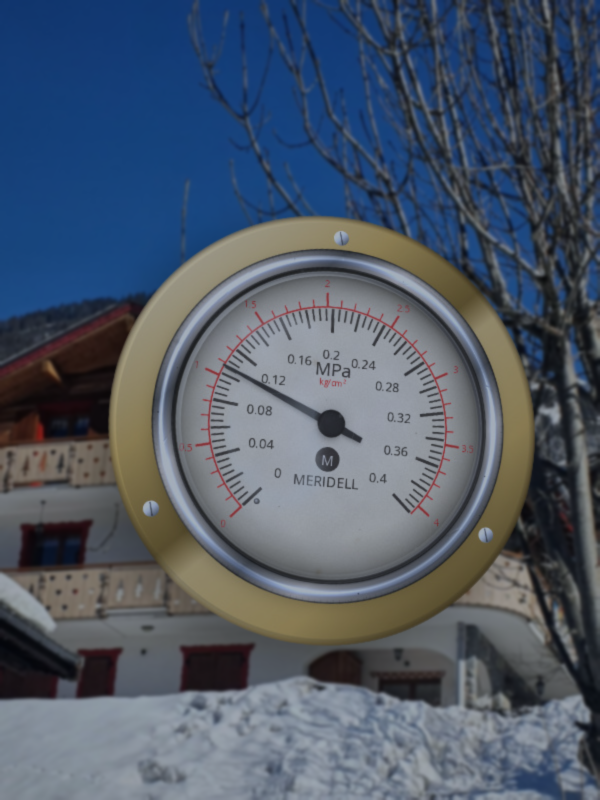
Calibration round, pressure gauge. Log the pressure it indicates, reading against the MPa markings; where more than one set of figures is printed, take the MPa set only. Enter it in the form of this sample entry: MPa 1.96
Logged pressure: MPa 0.105
